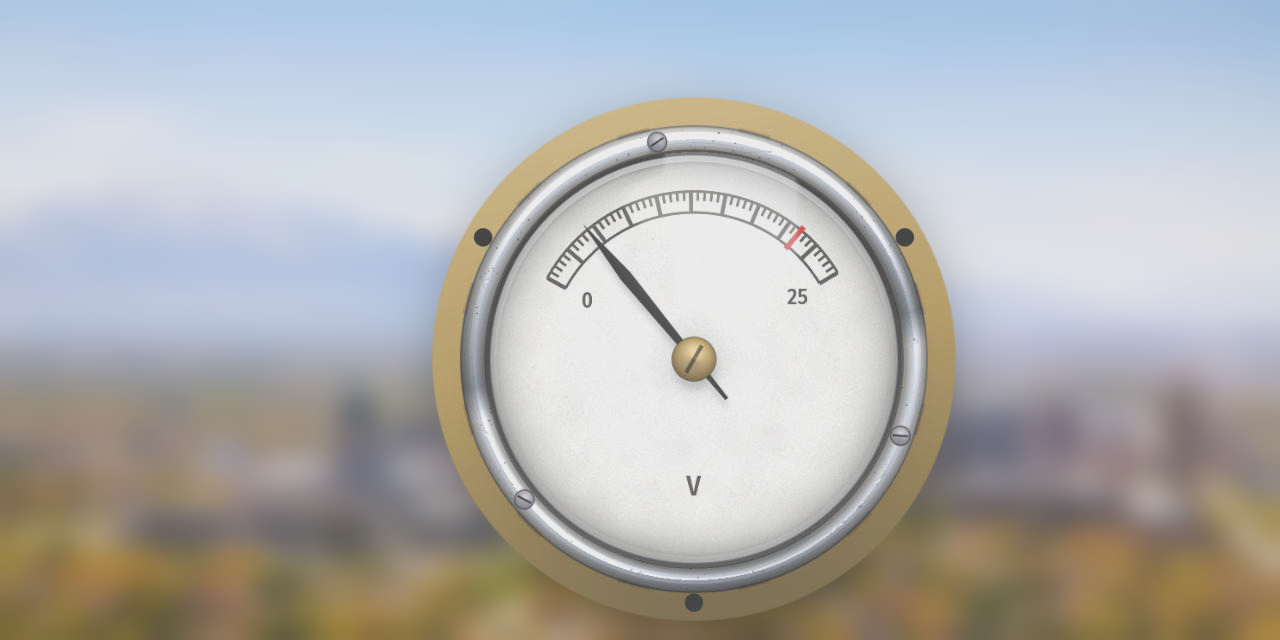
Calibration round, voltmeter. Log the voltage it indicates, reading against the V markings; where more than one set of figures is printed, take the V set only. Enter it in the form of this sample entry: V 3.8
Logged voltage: V 4.5
